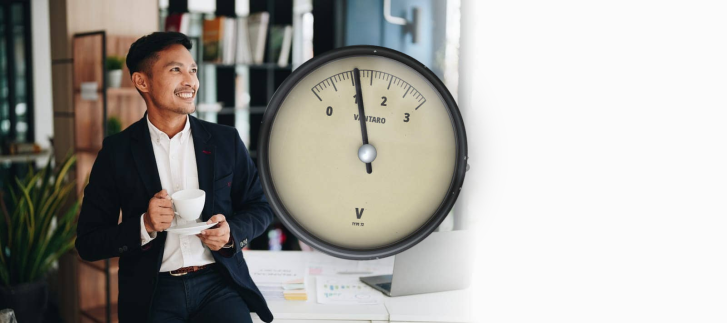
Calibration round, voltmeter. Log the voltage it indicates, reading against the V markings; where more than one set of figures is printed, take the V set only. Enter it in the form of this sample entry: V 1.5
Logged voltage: V 1.1
